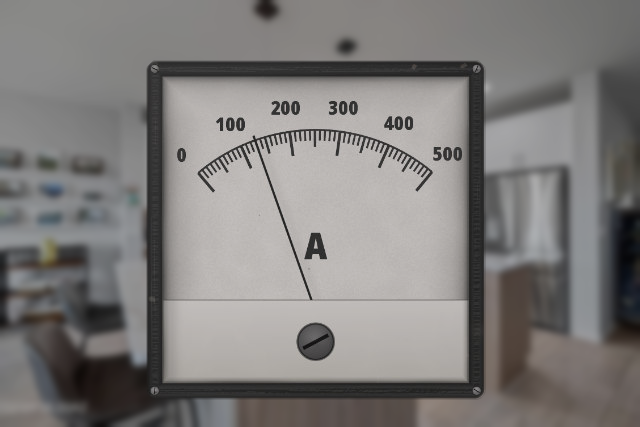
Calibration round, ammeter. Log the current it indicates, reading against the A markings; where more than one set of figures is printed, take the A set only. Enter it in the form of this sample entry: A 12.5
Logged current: A 130
